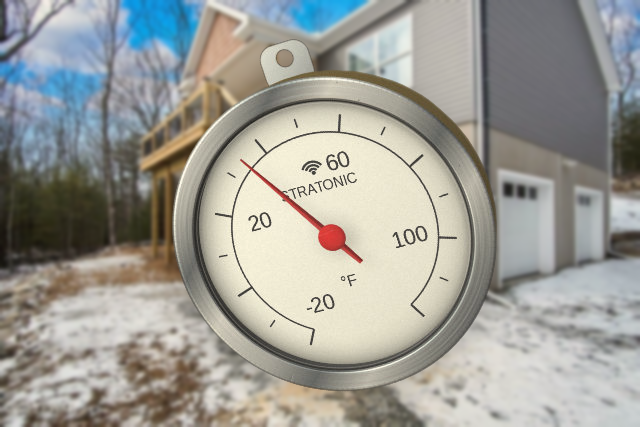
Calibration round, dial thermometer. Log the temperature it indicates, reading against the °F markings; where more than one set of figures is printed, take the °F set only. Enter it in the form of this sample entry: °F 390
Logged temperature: °F 35
